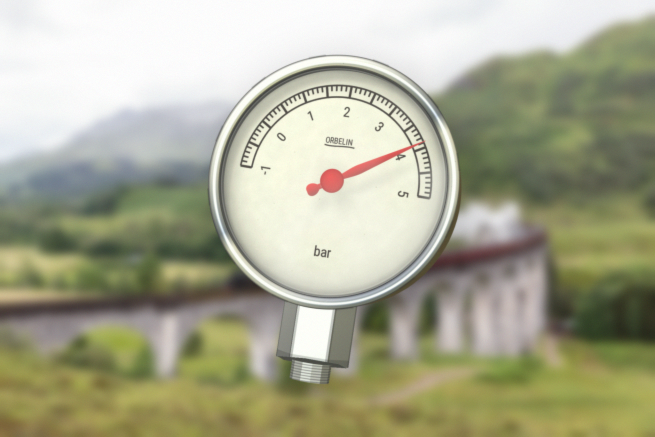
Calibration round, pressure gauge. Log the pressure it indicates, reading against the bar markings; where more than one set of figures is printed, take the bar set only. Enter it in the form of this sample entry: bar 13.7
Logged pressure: bar 3.9
